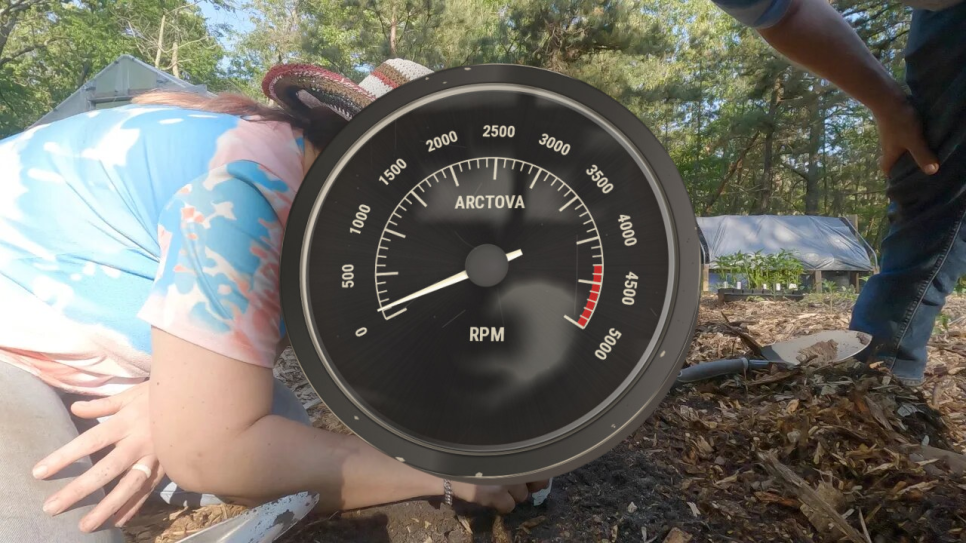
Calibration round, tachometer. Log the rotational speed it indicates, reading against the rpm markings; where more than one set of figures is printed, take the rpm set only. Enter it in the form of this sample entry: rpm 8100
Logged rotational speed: rpm 100
